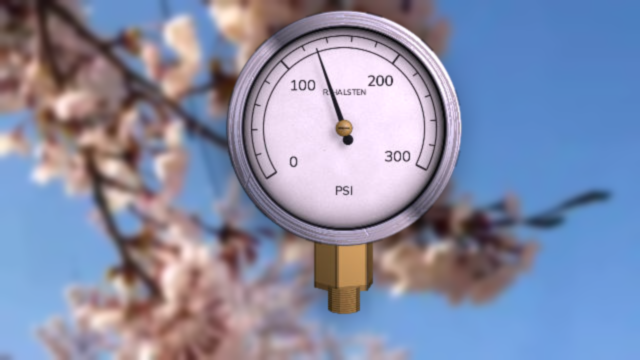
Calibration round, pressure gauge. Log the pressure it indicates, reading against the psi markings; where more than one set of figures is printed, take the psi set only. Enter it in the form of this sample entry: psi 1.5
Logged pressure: psi 130
